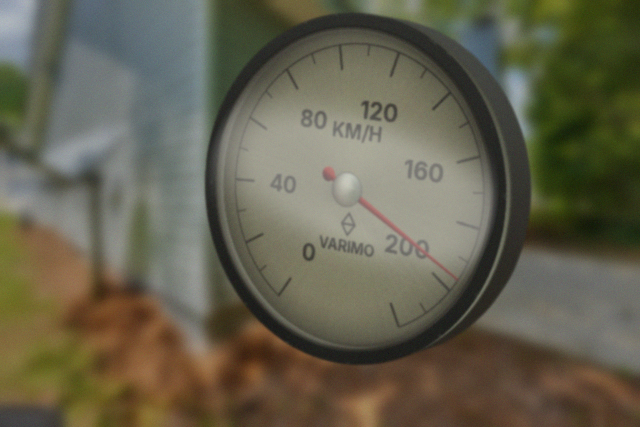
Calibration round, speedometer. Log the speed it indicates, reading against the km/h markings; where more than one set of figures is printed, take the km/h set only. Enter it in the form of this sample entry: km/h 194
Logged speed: km/h 195
